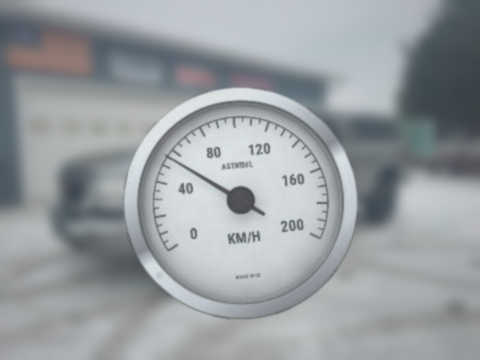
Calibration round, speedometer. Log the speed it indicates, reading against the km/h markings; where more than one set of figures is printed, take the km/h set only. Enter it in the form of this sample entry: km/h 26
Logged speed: km/h 55
